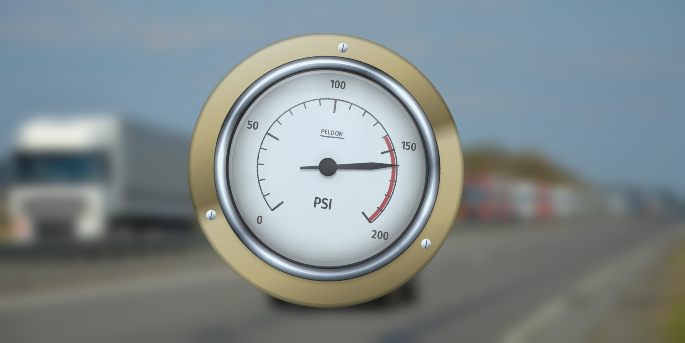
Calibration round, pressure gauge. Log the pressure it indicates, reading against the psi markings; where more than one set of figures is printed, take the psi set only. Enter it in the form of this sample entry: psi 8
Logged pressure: psi 160
